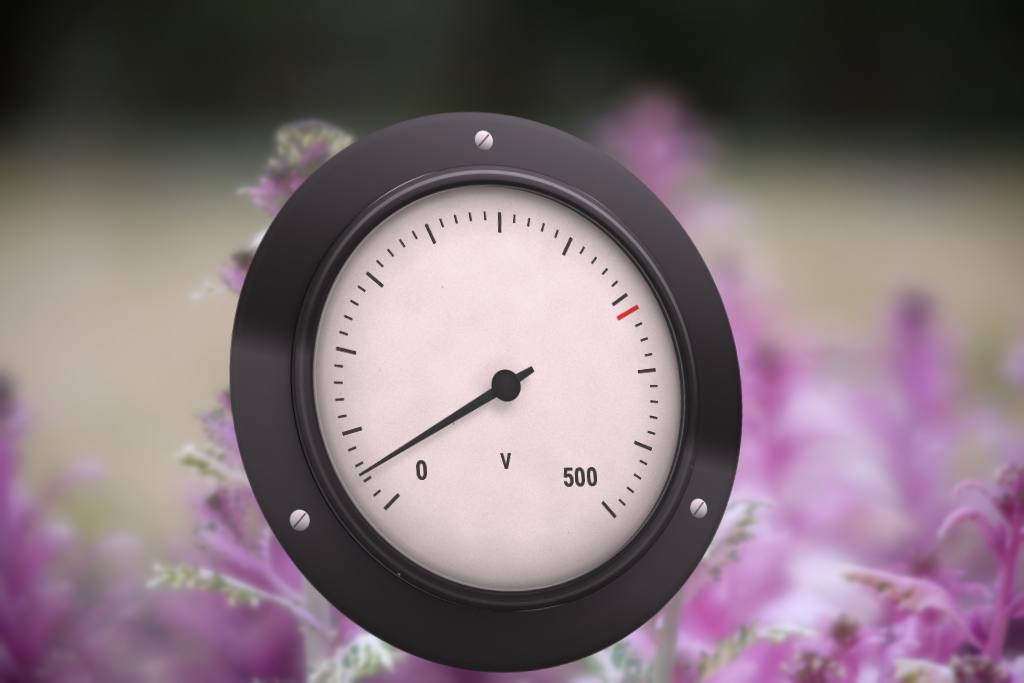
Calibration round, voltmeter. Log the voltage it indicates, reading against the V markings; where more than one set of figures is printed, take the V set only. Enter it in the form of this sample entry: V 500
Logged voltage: V 25
